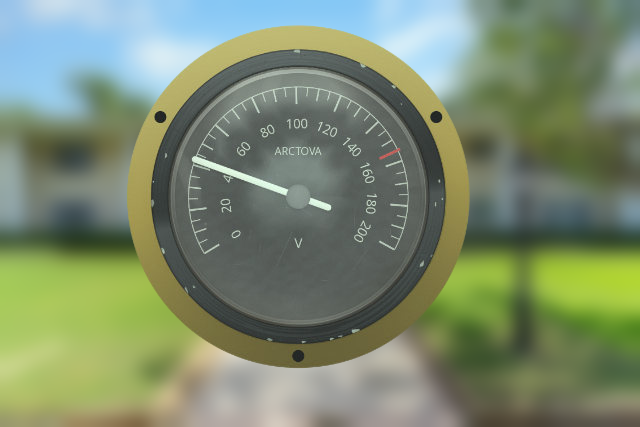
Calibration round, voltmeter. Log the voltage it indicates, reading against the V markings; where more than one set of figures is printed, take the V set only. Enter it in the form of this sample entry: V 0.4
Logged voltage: V 42.5
